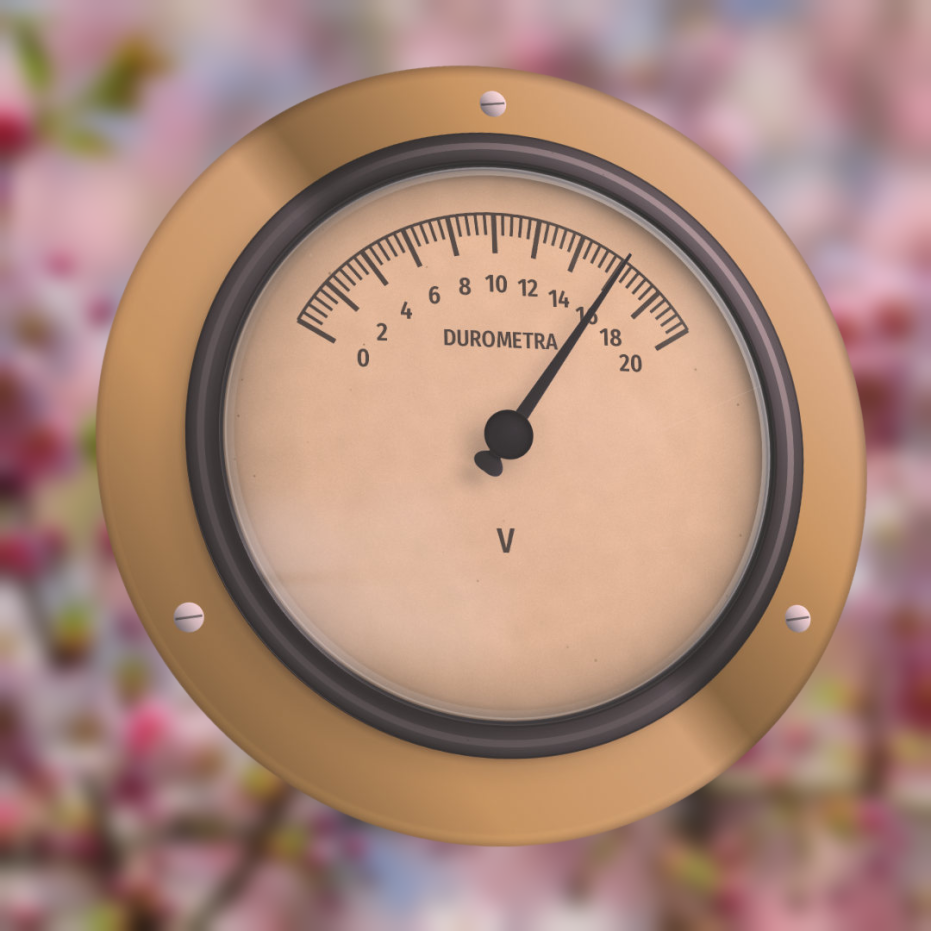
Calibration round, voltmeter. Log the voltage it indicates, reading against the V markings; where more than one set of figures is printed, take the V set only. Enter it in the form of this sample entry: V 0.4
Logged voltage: V 16
